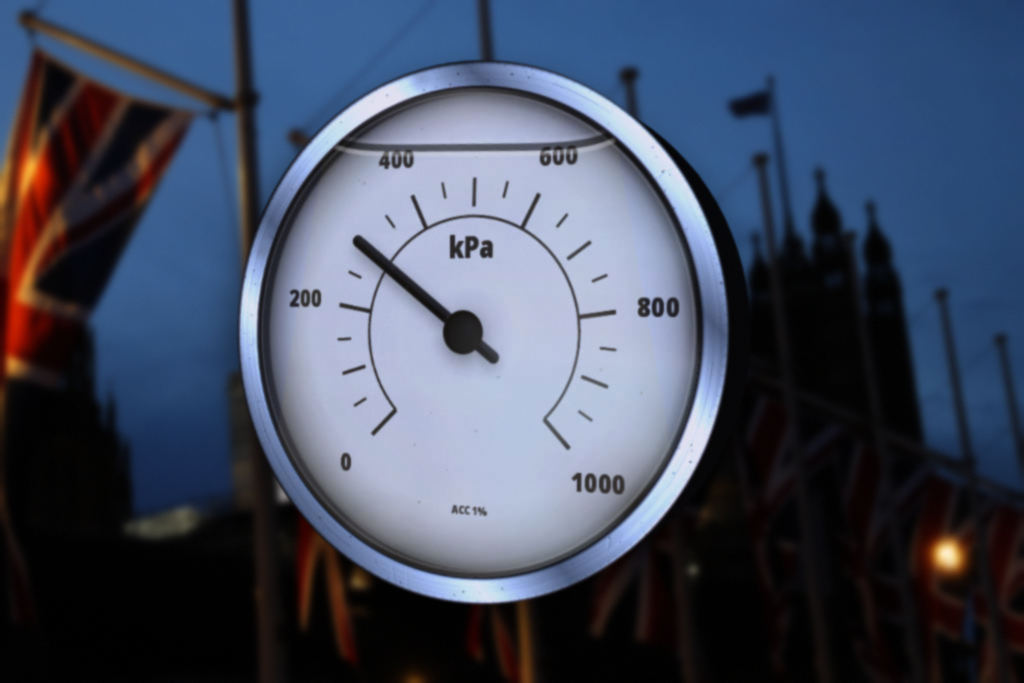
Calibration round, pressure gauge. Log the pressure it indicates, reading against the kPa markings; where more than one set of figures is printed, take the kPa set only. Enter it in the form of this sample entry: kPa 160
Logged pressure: kPa 300
